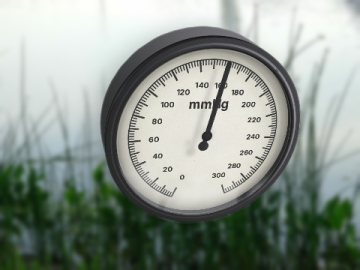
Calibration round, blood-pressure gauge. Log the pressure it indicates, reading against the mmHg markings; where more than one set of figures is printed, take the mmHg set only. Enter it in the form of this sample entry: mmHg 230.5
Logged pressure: mmHg 160
